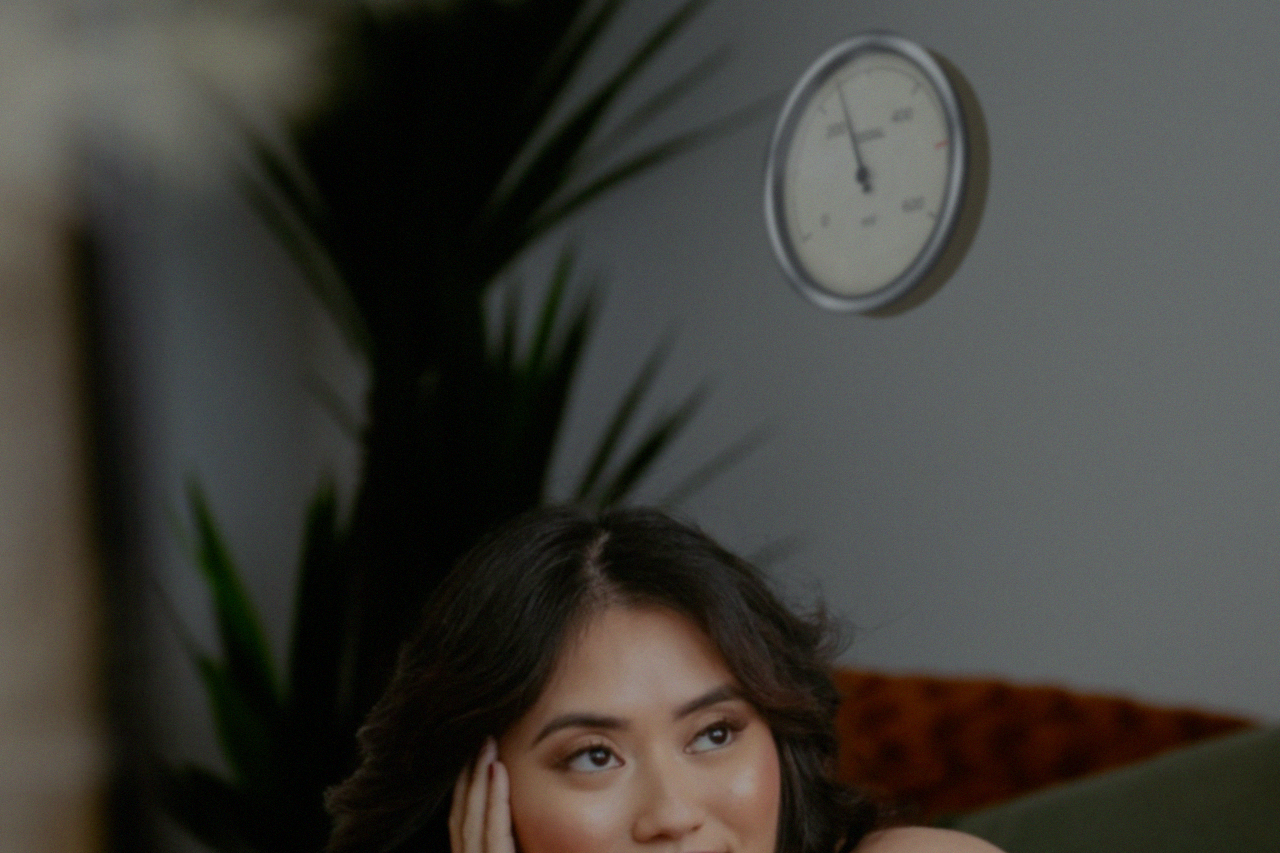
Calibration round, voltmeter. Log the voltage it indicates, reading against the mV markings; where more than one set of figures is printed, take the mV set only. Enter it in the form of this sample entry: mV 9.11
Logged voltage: mV 250
